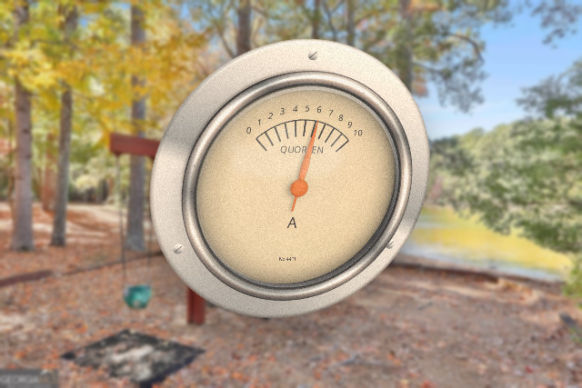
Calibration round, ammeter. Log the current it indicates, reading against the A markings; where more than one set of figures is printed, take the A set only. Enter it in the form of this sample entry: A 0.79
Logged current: A 6
